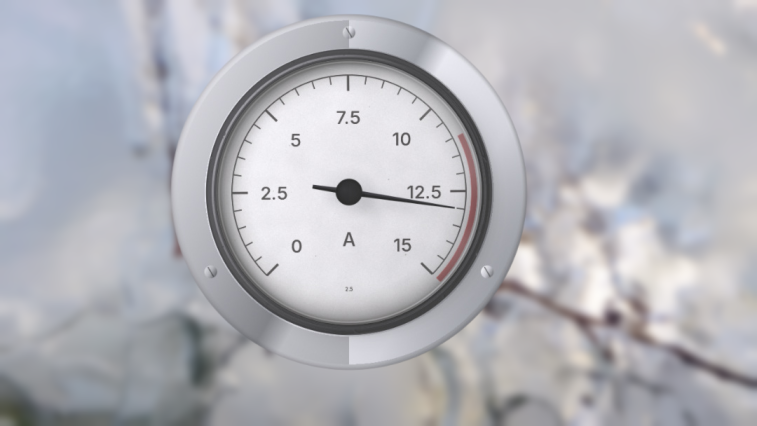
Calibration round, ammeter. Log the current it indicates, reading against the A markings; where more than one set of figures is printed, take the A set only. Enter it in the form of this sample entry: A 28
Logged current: A 13
